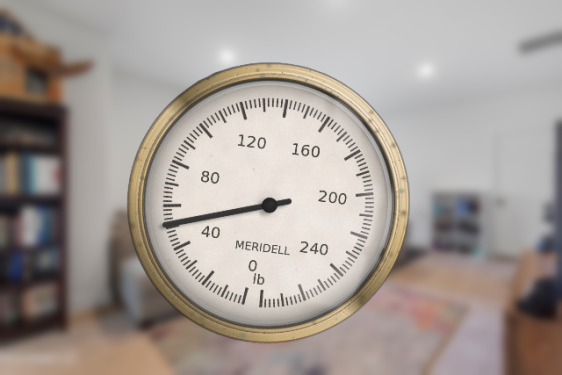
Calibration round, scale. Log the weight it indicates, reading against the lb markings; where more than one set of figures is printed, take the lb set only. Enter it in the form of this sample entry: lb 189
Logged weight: lb 52
